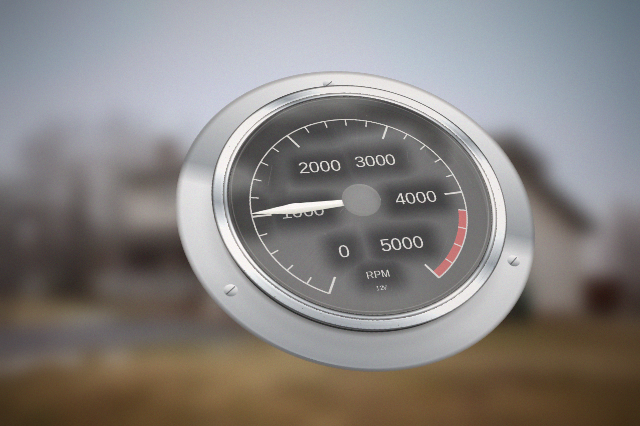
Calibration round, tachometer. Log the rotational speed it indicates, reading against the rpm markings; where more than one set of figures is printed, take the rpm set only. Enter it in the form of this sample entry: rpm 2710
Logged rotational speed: rpm 1000
